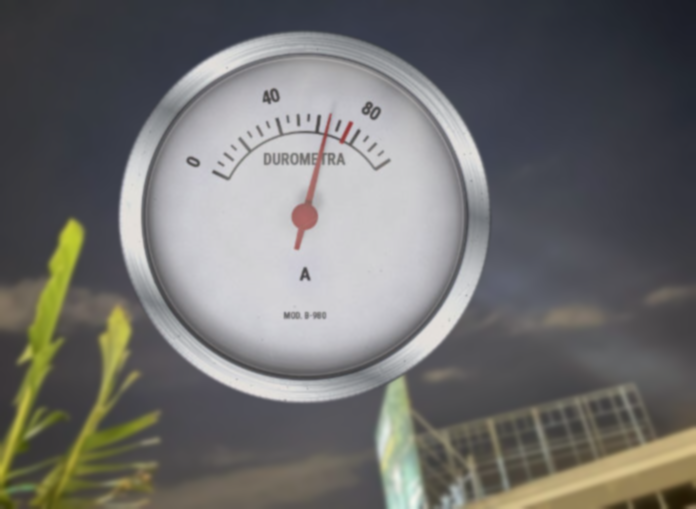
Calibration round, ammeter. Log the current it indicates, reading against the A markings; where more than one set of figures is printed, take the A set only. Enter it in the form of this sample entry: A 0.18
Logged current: A 65
